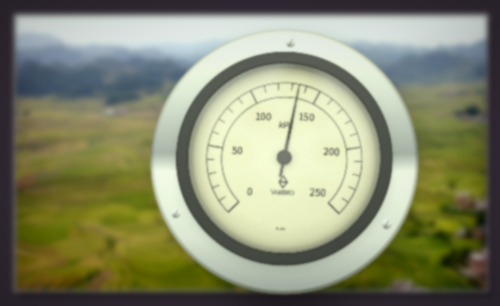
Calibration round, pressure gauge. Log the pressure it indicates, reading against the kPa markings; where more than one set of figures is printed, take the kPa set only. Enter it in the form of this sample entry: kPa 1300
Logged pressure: kPa 135
